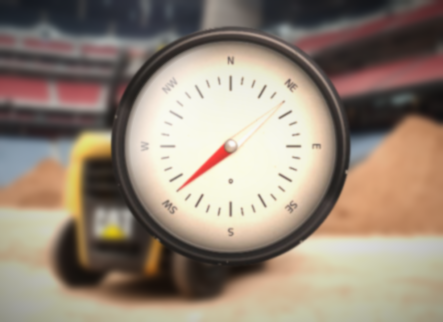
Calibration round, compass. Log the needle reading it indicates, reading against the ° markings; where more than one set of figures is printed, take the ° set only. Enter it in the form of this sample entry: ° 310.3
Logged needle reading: ° 230
